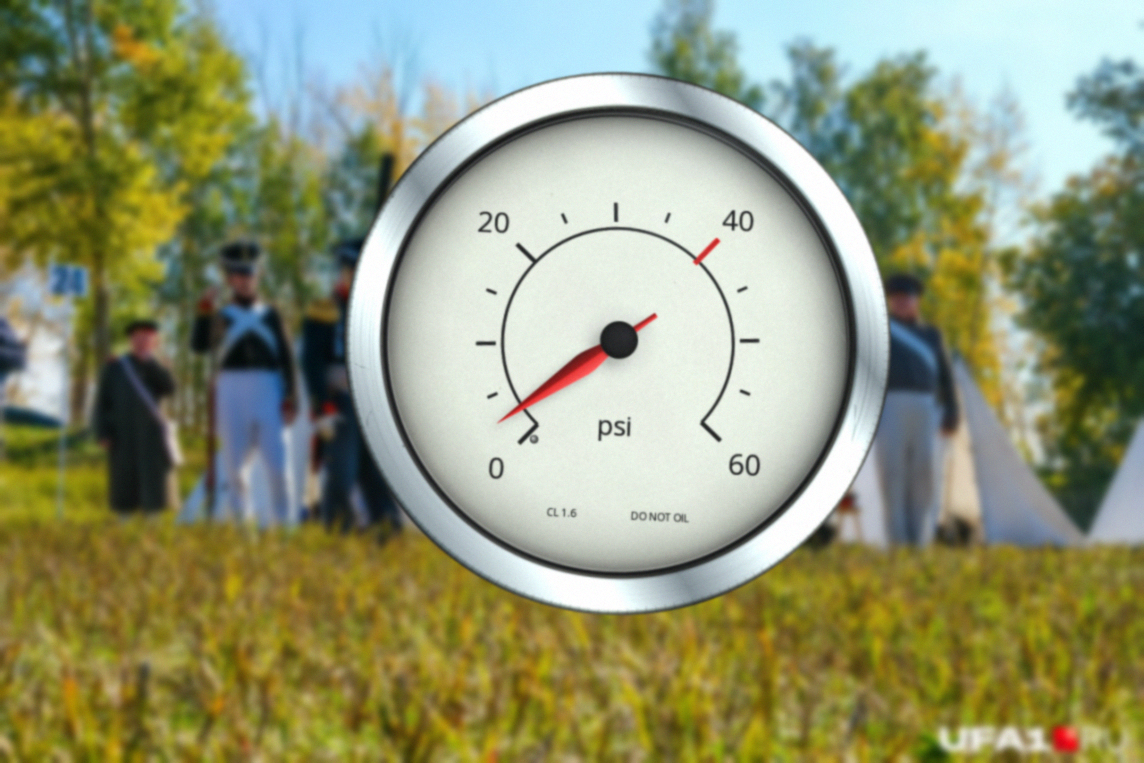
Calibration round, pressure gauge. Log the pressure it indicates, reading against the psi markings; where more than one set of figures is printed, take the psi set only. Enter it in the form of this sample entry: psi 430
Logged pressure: psi 2.5
